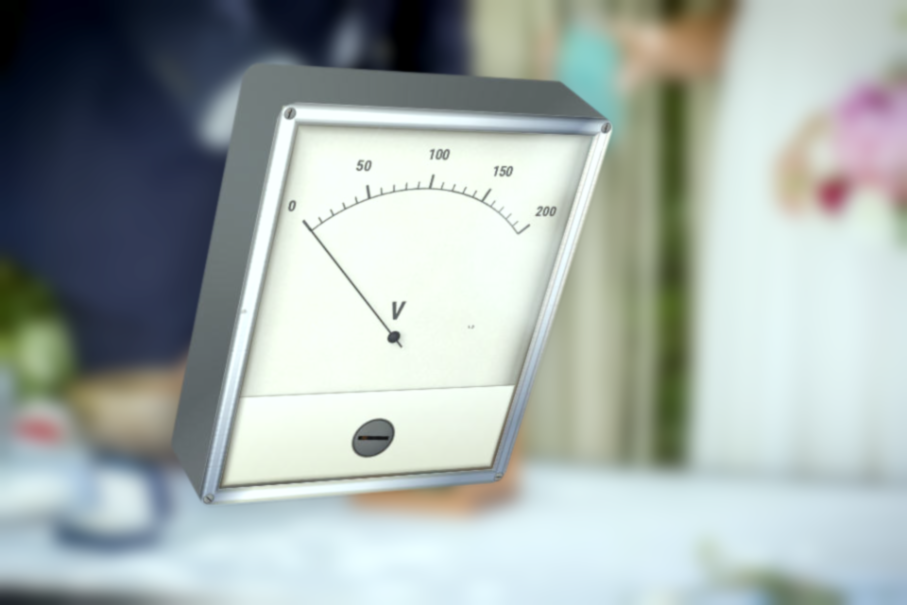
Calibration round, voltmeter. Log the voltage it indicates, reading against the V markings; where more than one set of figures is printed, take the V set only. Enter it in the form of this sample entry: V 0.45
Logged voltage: V 0
